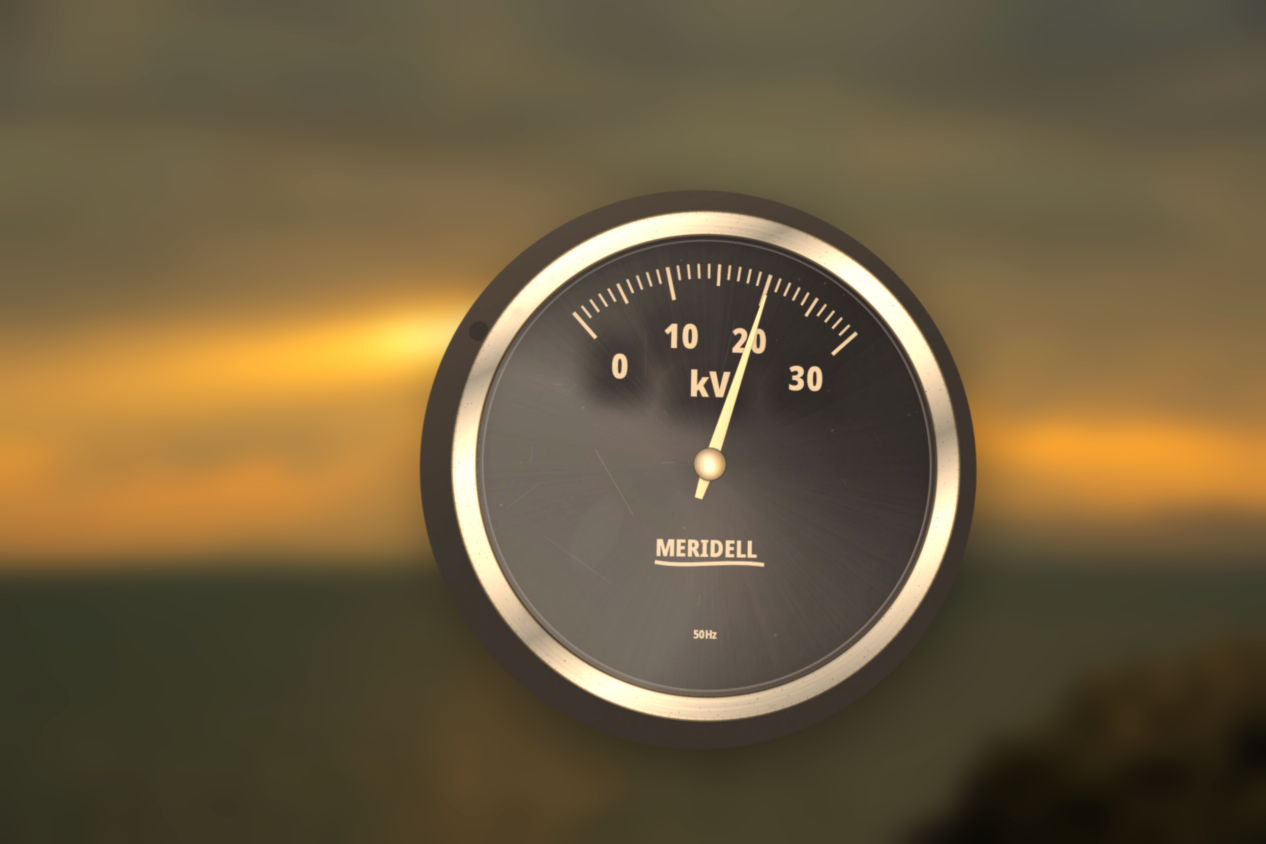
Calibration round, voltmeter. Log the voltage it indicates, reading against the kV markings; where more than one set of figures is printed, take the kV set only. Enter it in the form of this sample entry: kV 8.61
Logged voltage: kV 20
